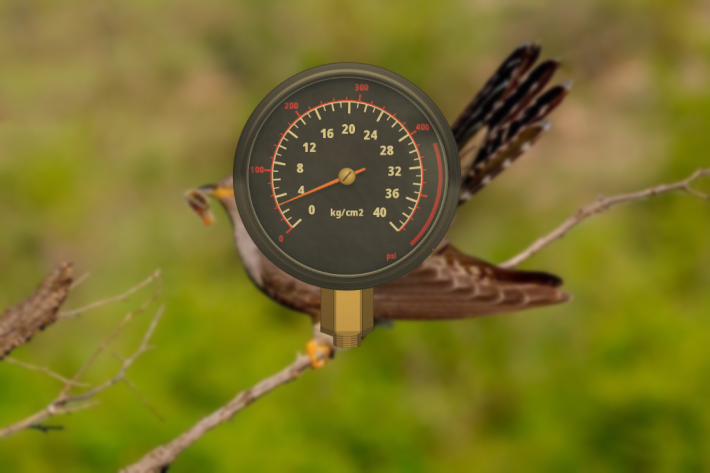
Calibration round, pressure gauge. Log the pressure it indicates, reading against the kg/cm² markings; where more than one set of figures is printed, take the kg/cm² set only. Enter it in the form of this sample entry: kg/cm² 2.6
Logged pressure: kg/cm² 3
